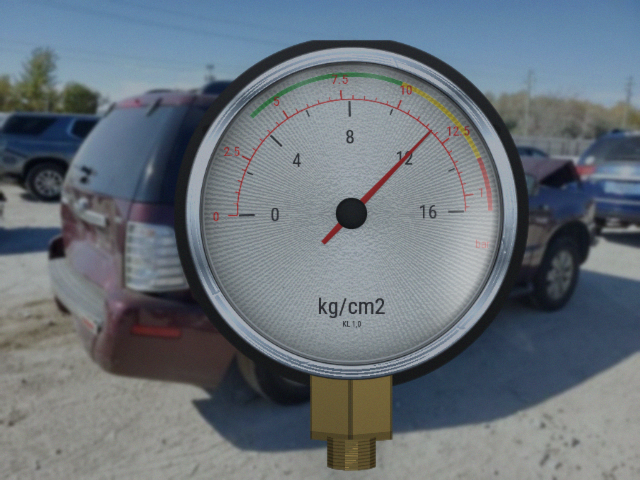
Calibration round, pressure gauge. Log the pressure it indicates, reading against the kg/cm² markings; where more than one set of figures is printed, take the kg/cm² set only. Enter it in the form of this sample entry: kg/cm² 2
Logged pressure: kg/cm² 12
